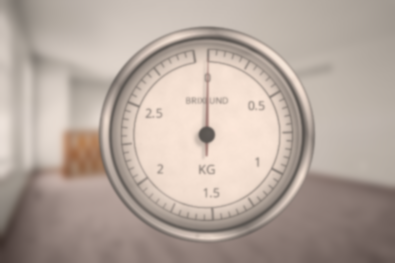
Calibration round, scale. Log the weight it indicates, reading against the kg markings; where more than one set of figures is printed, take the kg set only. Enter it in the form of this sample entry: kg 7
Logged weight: kg 0
